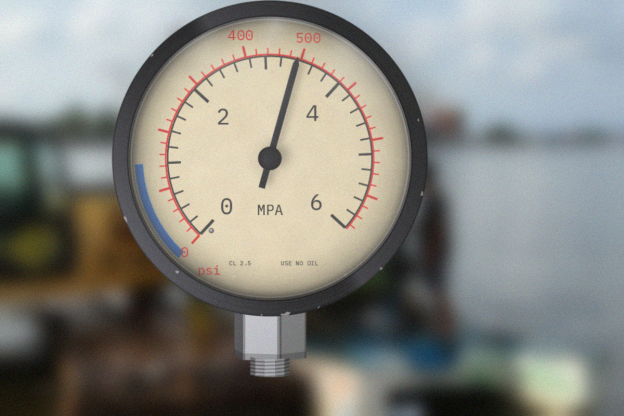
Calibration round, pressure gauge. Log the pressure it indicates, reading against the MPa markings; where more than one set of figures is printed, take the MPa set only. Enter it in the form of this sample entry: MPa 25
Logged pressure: MPa 3.4
